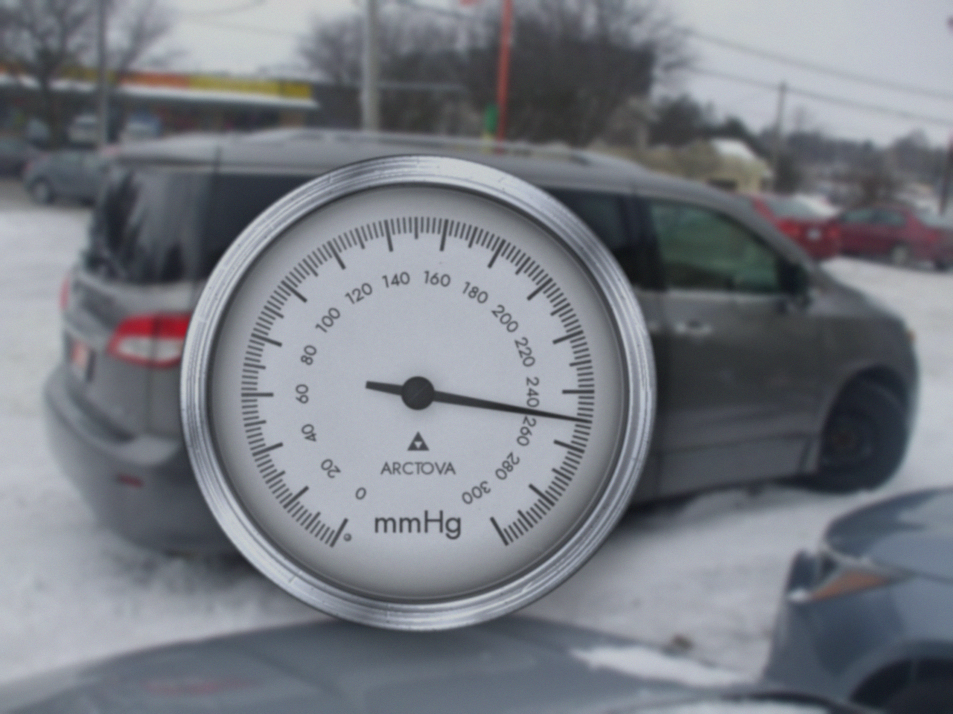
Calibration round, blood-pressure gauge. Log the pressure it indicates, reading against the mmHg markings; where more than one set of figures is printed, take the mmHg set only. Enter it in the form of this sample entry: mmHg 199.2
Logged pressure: mmHg 250
